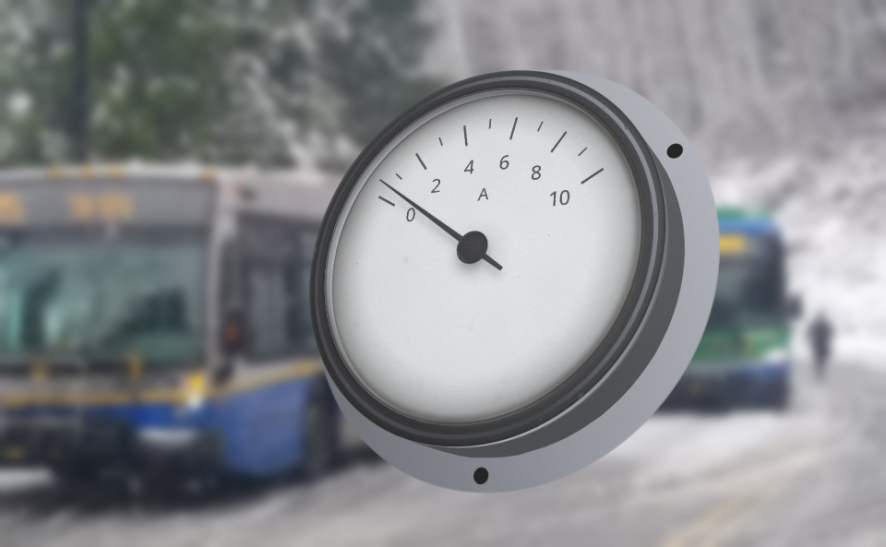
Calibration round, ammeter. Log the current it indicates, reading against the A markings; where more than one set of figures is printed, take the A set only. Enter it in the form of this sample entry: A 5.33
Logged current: A 0.5
